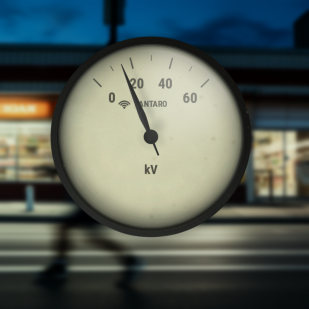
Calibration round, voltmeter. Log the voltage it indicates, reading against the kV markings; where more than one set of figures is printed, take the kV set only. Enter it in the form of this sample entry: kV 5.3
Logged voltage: kV 15
